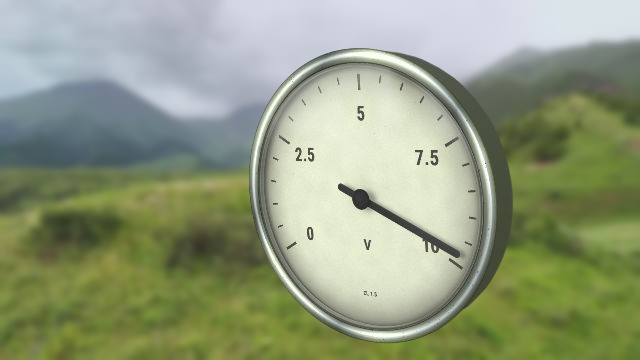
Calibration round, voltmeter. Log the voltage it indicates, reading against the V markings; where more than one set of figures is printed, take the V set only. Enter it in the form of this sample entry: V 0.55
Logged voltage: V 9.75
